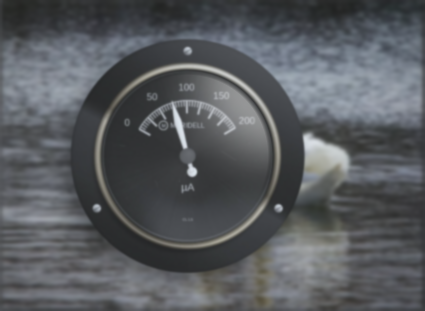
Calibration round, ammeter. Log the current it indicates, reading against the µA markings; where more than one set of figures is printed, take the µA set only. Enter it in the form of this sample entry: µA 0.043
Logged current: µA 75
